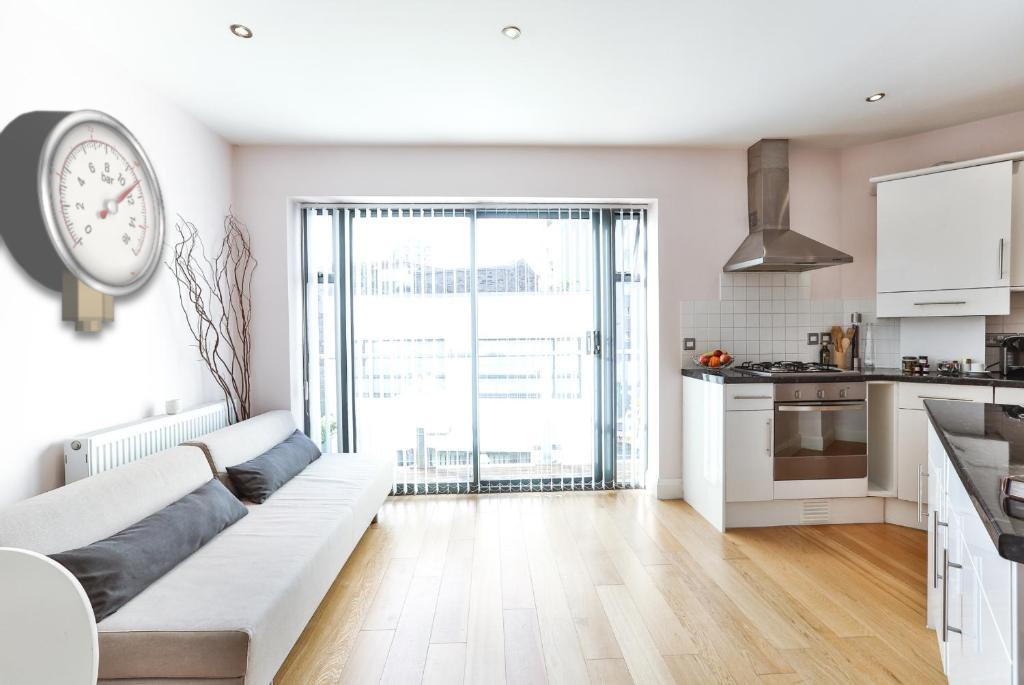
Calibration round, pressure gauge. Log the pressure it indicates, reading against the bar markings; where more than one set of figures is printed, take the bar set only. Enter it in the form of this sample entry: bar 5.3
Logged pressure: bar 11
